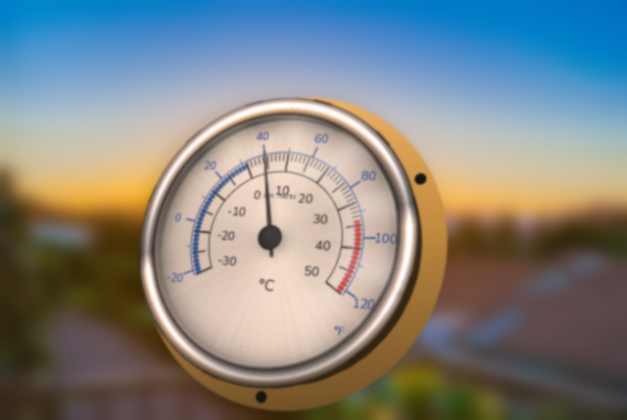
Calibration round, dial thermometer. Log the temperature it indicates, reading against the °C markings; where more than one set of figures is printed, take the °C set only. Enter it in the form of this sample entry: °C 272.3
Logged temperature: °C 5
